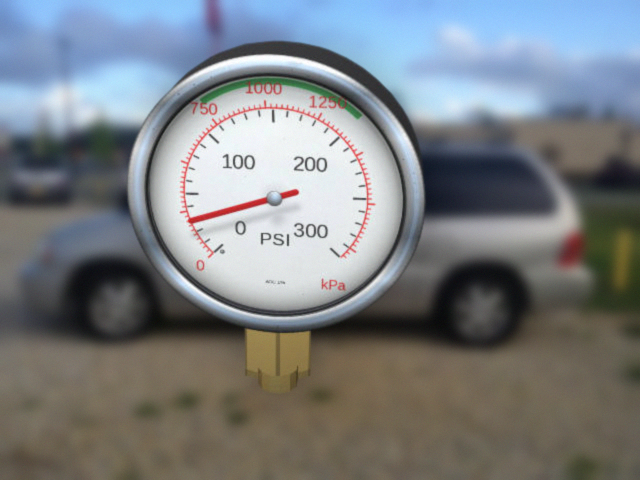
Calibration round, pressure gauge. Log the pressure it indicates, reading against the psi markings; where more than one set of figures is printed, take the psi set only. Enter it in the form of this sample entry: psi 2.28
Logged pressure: psi 30
